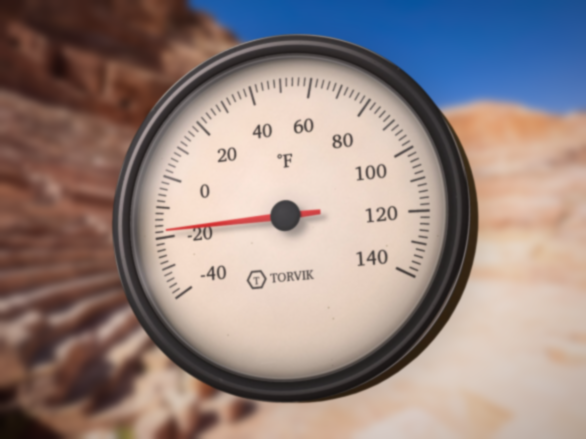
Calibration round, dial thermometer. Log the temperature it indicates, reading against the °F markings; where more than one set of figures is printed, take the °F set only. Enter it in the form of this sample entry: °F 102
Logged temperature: °F -18
